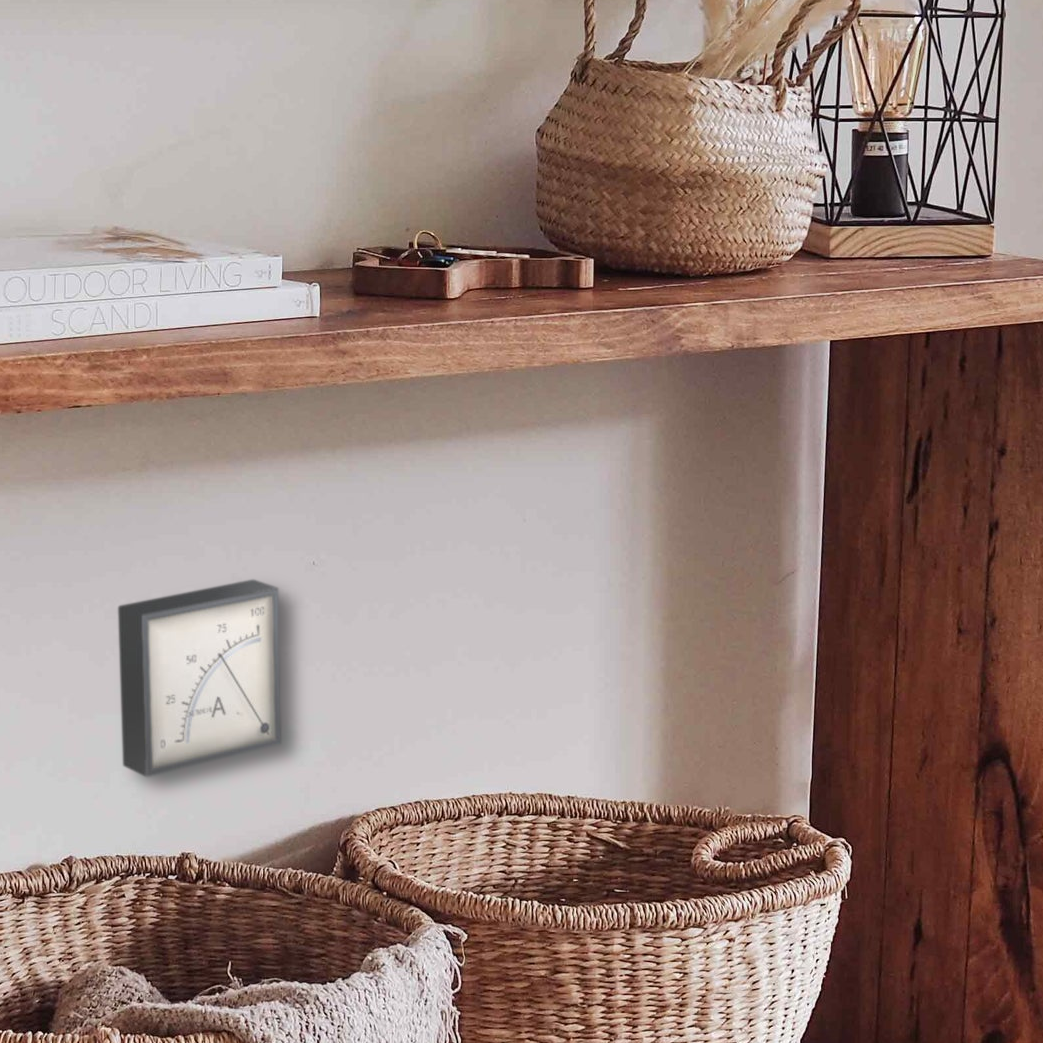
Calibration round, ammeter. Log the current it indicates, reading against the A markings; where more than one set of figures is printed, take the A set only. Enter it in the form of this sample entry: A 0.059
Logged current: A 65
